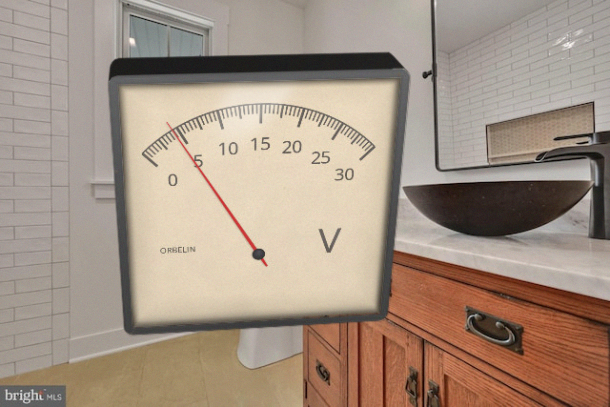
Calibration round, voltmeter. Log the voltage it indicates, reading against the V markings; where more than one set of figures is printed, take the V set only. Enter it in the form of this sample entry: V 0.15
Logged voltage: V 4.5
